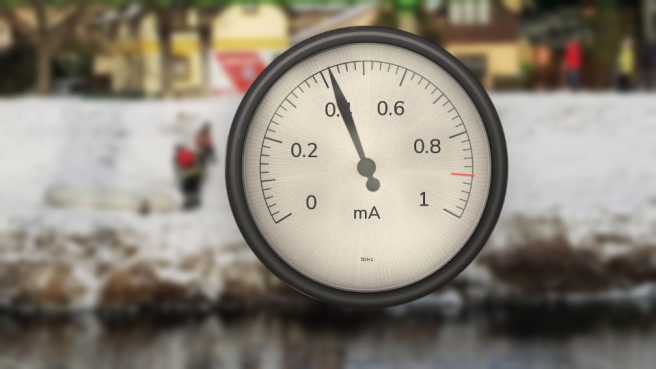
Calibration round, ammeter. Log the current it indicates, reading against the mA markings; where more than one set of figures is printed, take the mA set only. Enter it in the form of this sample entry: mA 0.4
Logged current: mA 0.42
